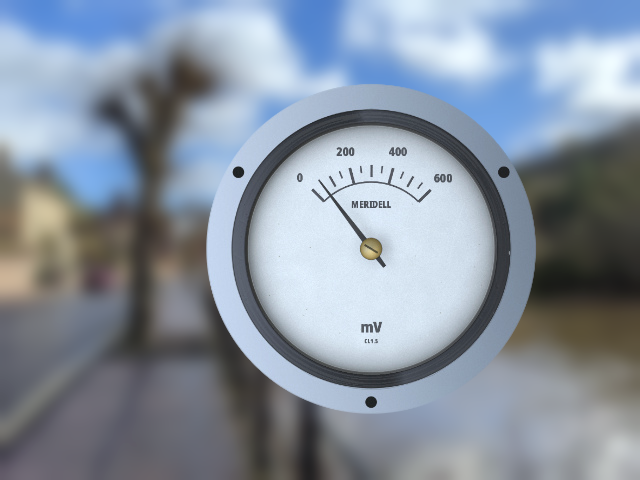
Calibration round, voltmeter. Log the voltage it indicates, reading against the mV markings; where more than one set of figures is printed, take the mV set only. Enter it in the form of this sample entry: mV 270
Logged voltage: mV 50
